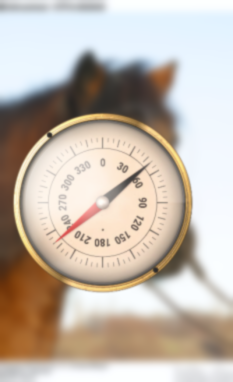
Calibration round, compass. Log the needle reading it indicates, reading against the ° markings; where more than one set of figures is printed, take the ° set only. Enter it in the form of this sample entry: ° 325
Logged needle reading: ° 230
